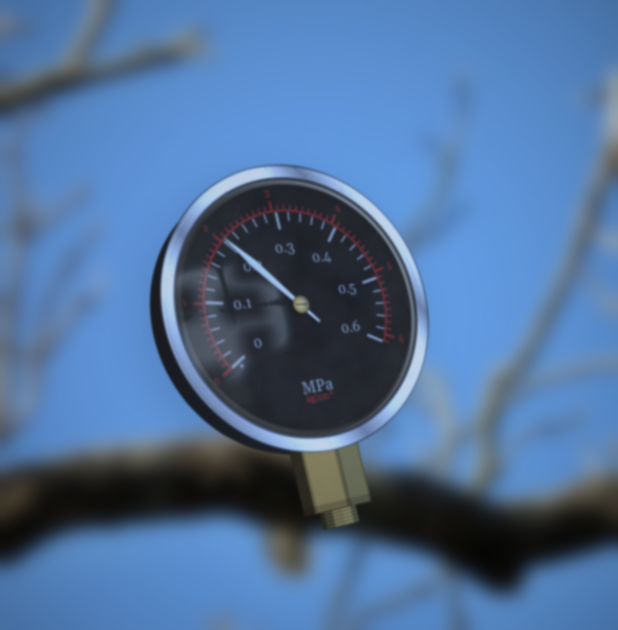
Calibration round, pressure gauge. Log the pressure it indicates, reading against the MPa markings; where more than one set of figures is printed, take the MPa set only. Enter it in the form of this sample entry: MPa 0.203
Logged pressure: MPa 0.2
